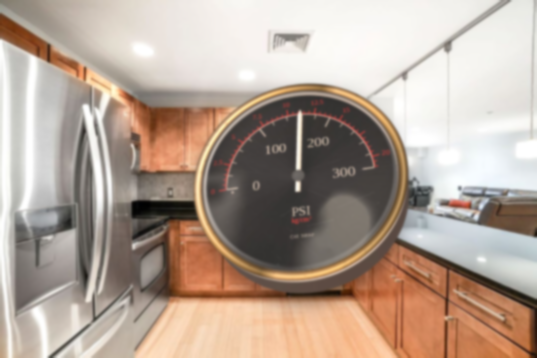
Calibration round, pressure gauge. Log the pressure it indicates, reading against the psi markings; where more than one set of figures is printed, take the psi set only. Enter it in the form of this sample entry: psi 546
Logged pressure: psi 160
